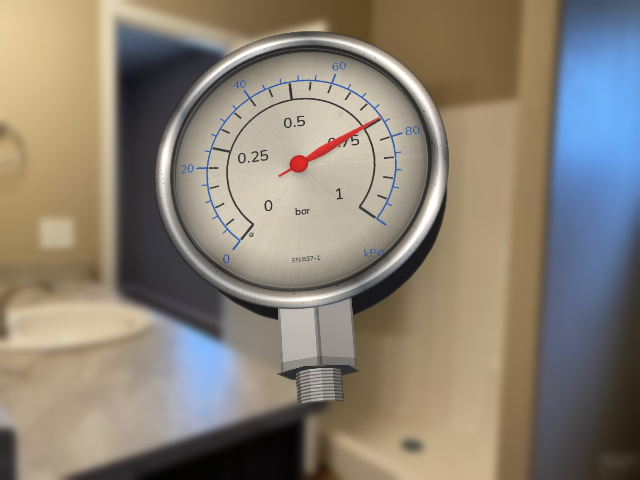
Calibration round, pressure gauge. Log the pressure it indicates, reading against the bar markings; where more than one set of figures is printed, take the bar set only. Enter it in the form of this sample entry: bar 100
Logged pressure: bar 0.75
